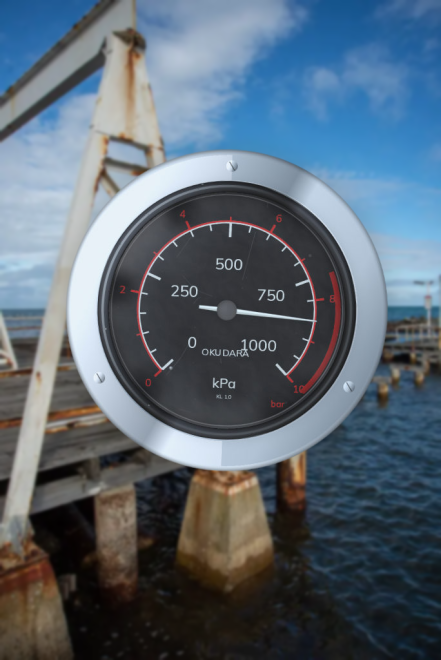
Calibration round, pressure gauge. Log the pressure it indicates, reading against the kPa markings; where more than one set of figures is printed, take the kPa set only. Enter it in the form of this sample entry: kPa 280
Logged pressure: kPa 850
